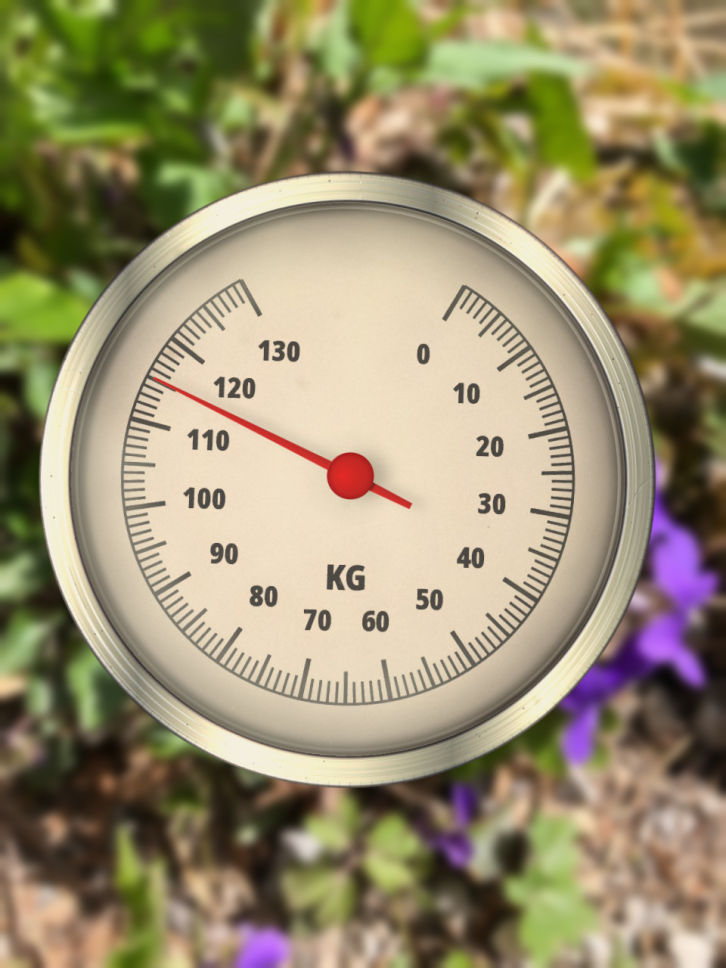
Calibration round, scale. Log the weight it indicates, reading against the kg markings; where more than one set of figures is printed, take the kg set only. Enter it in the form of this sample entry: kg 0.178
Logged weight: kg 115
